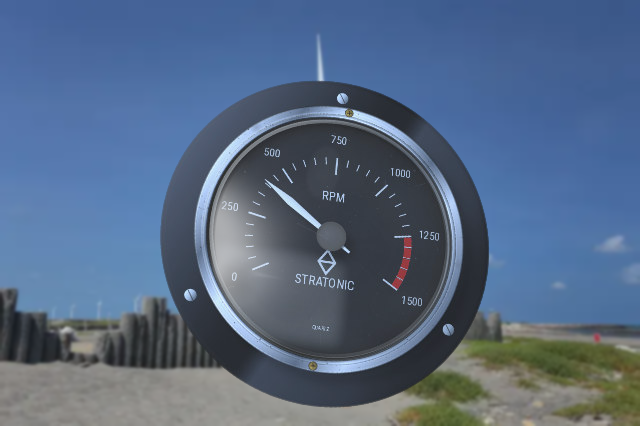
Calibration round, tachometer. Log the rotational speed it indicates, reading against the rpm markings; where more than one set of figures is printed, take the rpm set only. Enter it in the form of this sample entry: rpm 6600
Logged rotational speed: rpm 400
